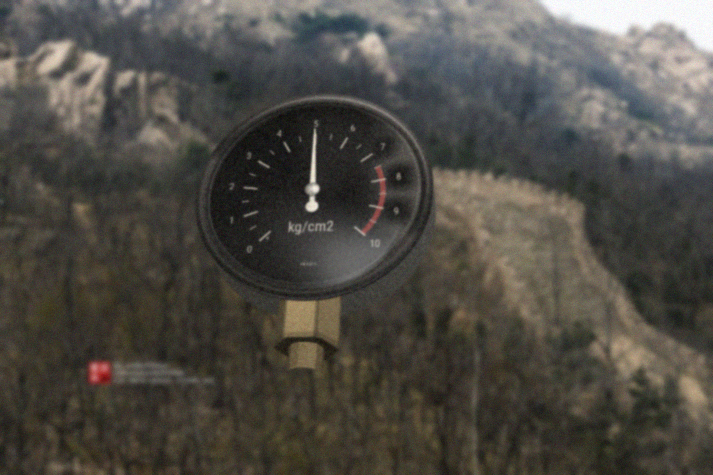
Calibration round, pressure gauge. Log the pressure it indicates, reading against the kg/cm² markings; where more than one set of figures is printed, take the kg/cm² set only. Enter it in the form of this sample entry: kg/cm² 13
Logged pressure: kg/cm² 5
